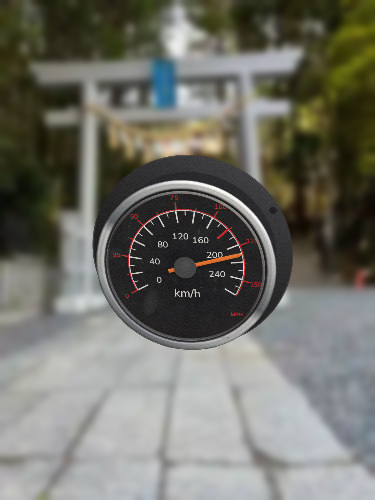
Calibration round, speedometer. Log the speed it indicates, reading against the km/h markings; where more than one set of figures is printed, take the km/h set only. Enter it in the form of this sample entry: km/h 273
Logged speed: km/h 210
